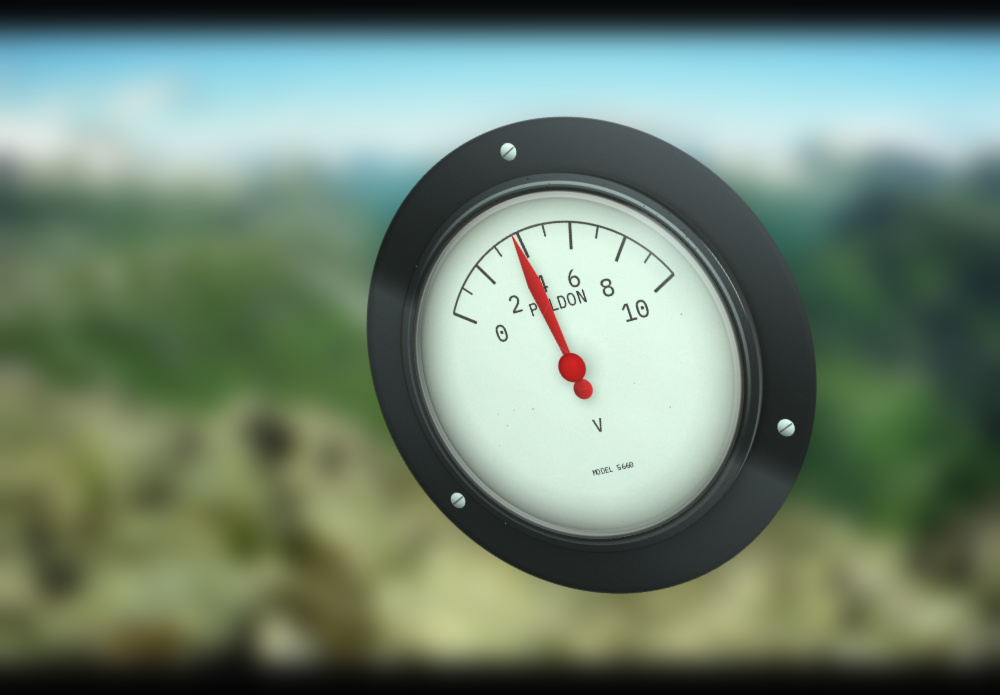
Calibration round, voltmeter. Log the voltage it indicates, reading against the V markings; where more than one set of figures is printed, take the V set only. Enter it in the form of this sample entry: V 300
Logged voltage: V 4
